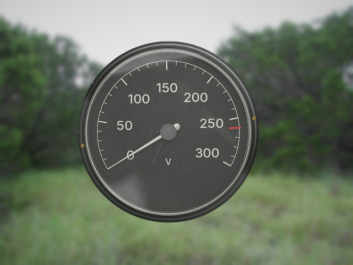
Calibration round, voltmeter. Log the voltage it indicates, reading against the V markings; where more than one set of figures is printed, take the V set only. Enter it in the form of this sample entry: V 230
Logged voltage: V 0
